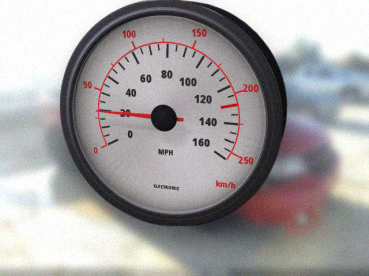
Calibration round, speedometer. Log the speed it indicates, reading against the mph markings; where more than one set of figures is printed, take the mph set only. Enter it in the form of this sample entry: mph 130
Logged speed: mph 20
